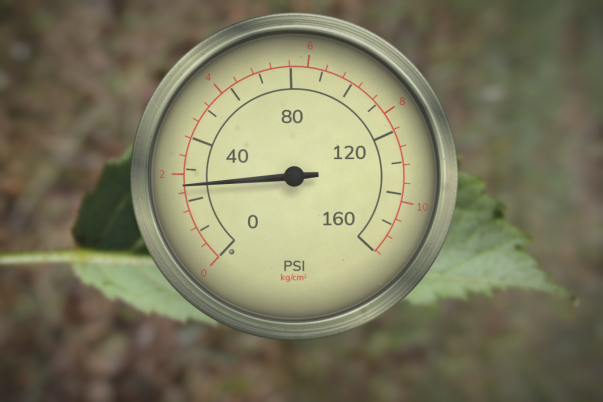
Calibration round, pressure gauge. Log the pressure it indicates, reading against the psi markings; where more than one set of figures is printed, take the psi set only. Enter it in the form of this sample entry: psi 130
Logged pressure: psi 25
